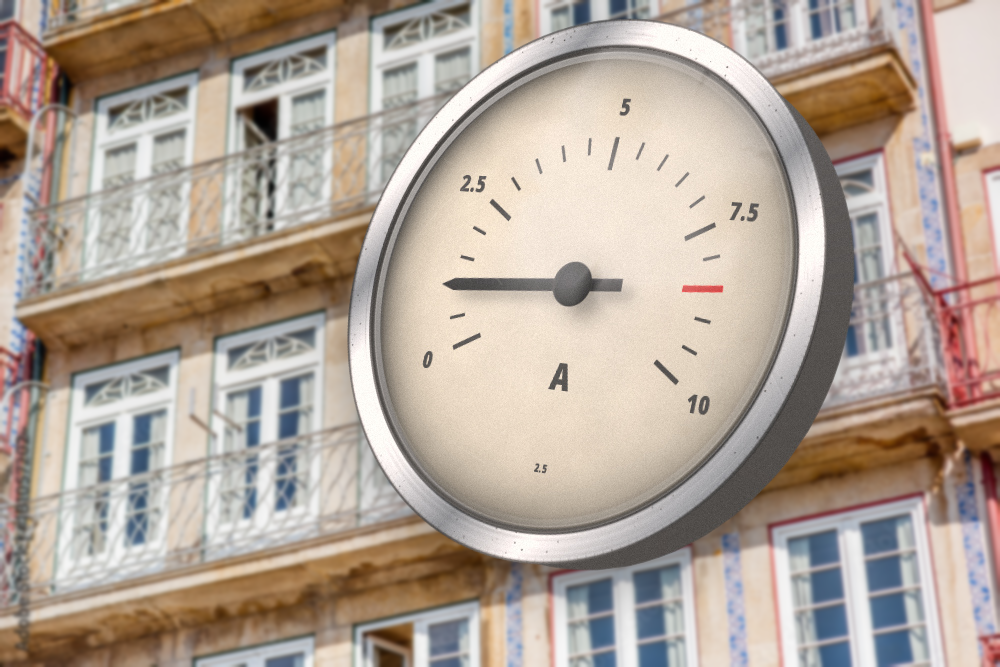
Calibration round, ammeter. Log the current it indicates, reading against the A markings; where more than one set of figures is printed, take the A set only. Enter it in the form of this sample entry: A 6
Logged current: A 1
